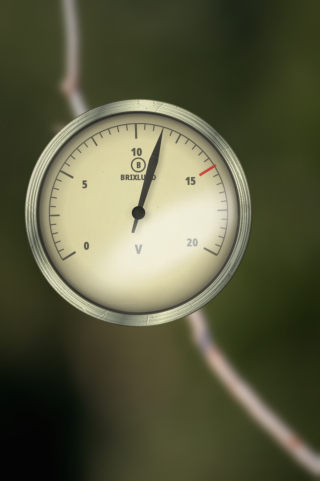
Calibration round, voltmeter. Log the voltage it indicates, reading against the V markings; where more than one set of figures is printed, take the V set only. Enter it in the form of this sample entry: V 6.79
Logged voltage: V 11.5
